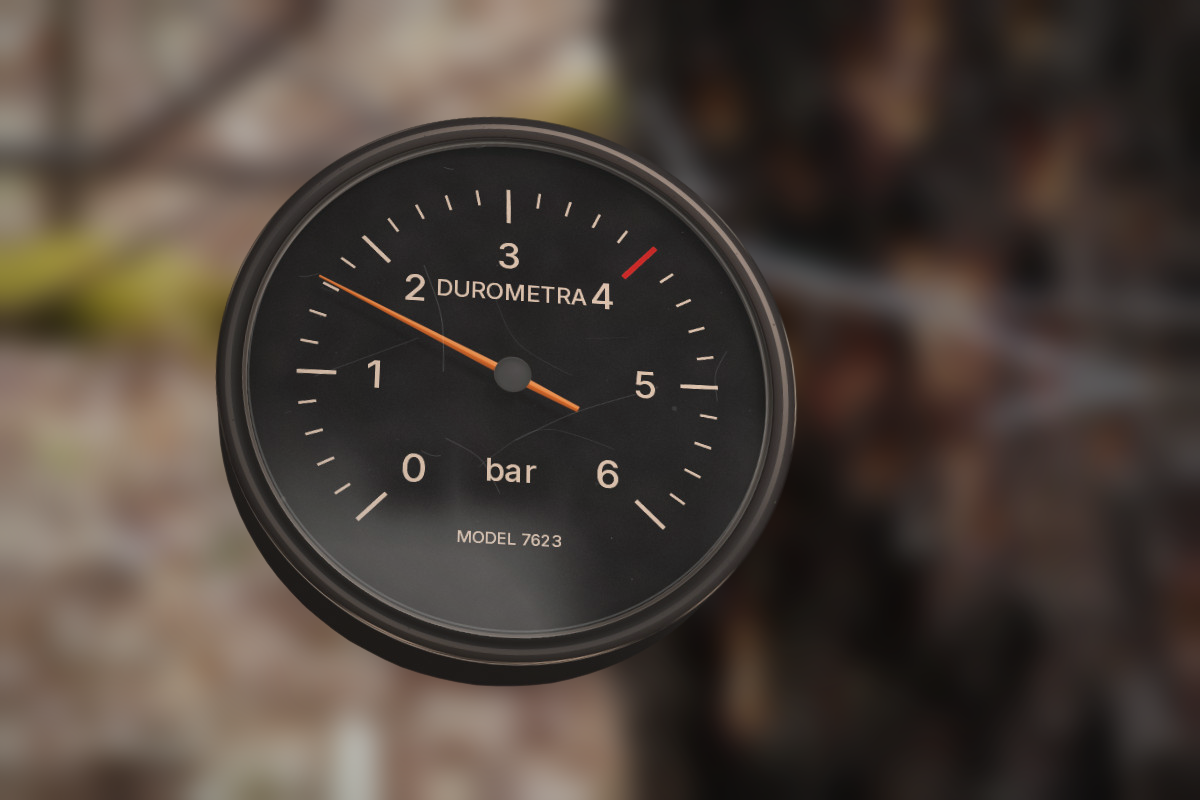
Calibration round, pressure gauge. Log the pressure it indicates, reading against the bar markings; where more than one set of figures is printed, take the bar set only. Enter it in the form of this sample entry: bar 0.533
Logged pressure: bar 1.6
